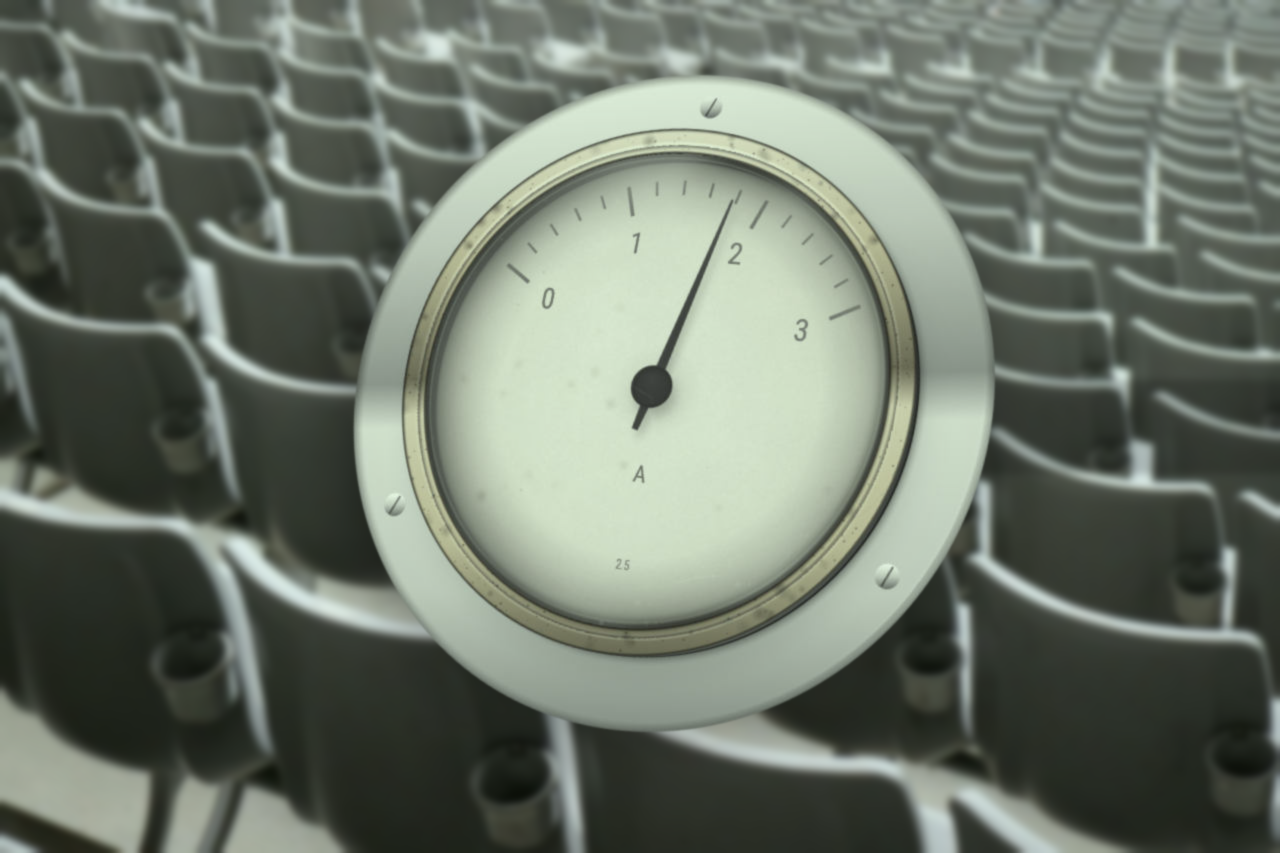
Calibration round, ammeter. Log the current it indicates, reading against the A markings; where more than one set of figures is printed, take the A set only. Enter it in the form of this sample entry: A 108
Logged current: A 1.8
